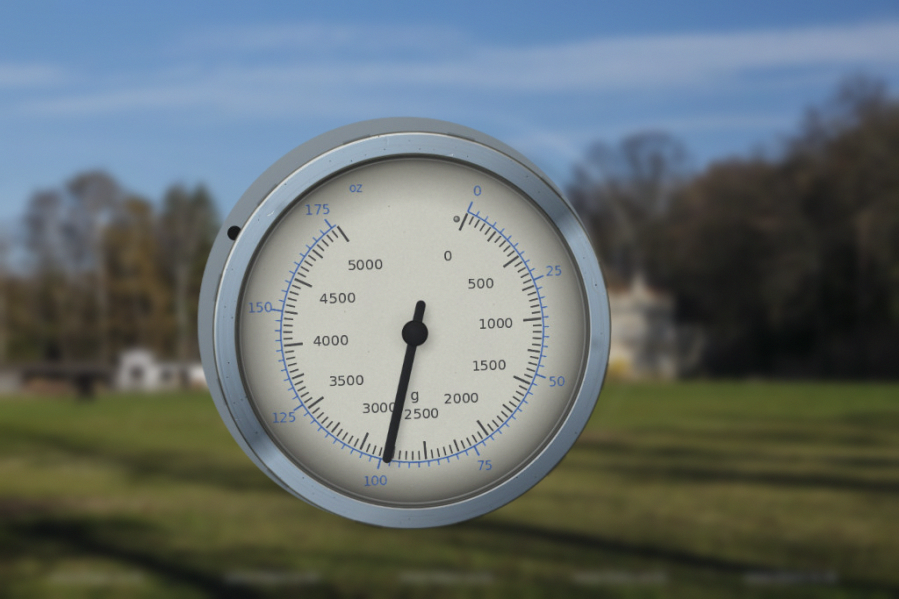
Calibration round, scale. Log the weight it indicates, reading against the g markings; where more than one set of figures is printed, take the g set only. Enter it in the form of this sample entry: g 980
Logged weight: g 2800
